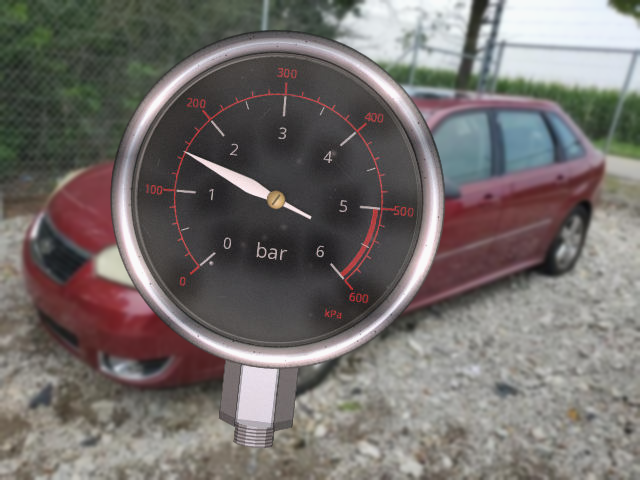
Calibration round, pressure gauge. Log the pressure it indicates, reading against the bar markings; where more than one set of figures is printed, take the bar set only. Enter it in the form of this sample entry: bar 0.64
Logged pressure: bar 1.5
